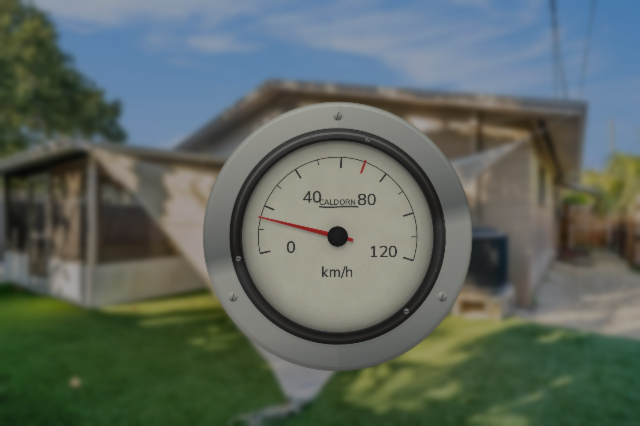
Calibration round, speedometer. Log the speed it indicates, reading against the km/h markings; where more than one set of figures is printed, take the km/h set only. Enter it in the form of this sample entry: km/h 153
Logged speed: km/h 15
